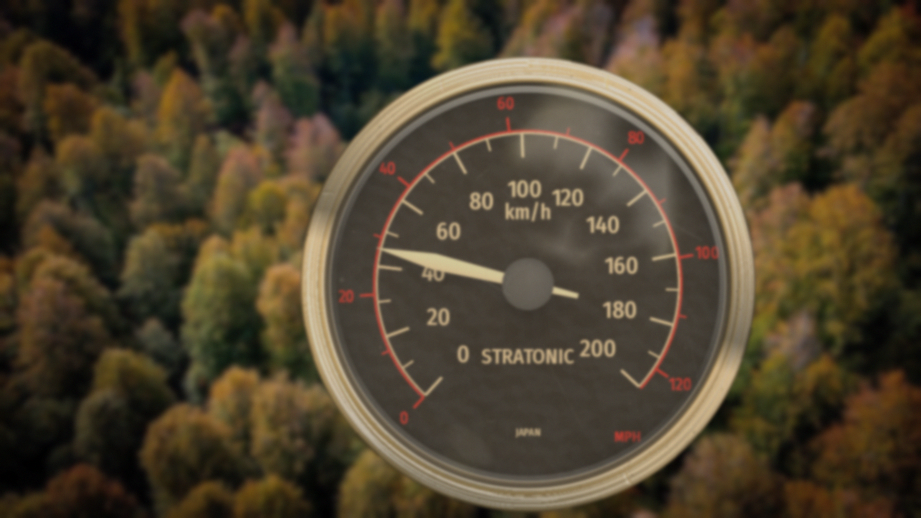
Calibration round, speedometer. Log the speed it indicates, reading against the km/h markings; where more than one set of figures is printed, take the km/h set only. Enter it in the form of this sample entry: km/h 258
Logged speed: km/h 45
